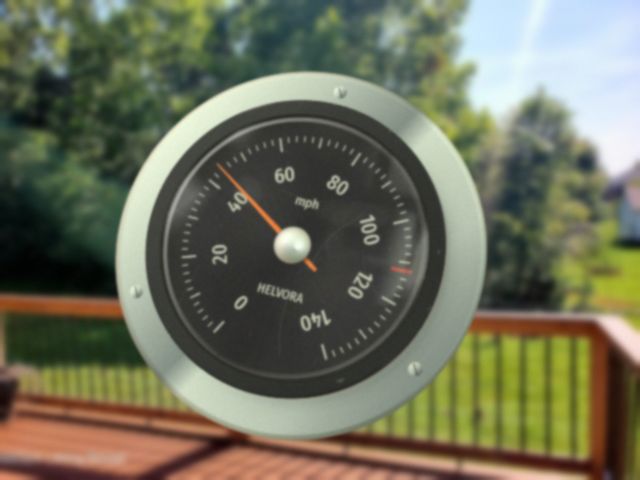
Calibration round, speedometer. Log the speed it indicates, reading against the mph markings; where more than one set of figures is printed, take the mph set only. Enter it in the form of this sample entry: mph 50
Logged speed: mph 44
